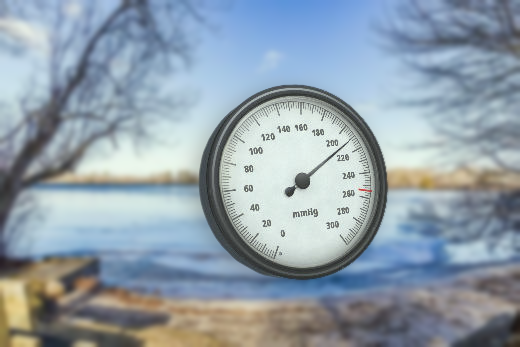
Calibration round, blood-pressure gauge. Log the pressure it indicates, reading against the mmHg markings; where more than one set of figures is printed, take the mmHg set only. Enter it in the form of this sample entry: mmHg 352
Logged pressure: mmHg 210
